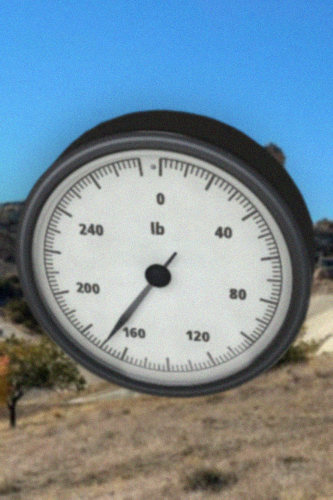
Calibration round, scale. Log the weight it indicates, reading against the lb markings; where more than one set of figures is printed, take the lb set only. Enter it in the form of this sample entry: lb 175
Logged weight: lb 170
